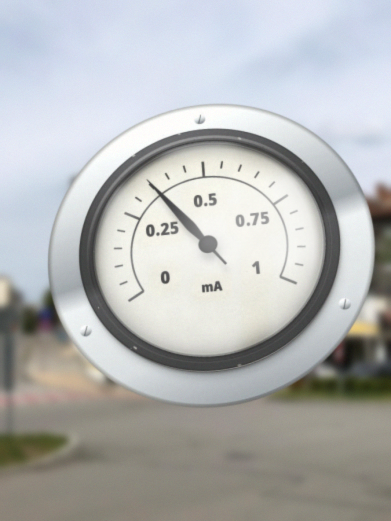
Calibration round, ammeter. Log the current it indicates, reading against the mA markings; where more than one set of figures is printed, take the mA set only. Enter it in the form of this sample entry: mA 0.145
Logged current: mA 0.35
